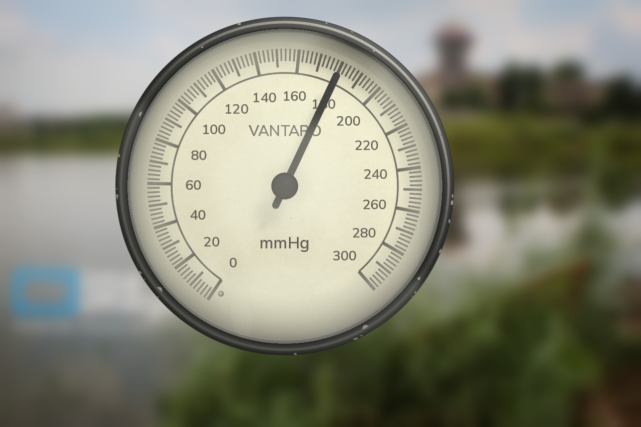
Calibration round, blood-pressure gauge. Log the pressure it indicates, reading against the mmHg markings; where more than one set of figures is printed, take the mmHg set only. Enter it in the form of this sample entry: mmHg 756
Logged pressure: mmHg 180
